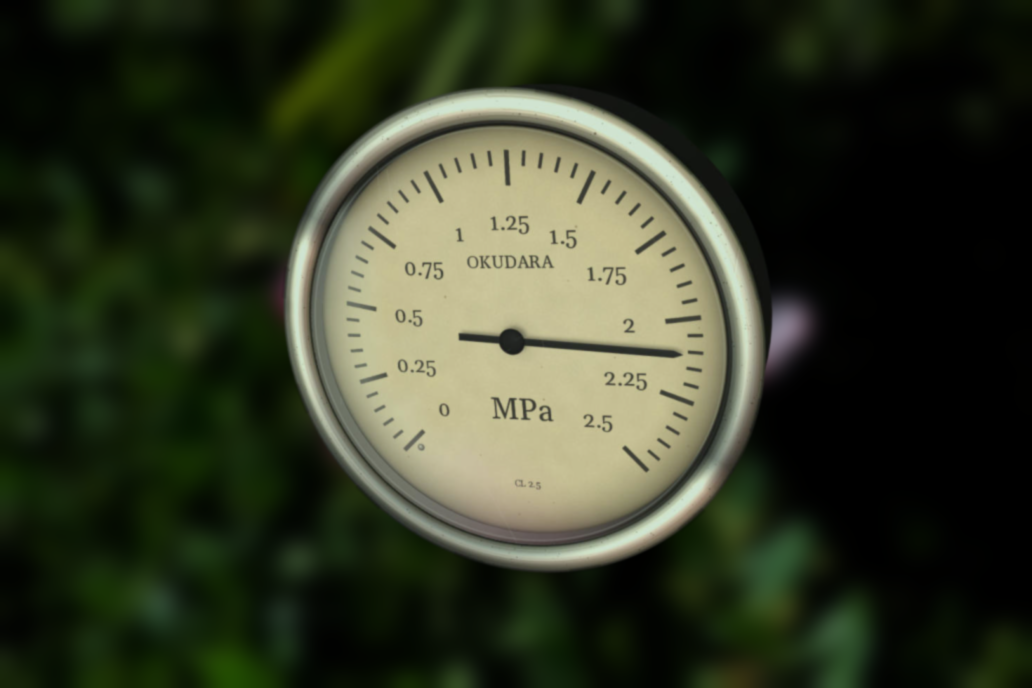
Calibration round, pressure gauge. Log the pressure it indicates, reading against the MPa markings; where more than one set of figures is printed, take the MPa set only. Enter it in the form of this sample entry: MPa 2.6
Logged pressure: MPa 2.1
